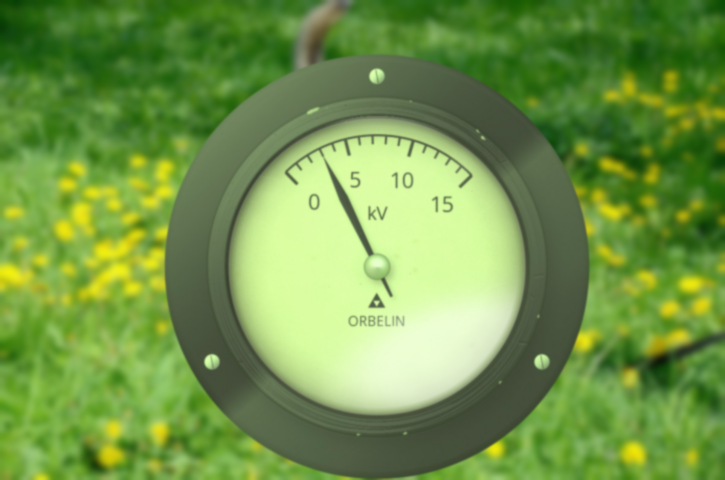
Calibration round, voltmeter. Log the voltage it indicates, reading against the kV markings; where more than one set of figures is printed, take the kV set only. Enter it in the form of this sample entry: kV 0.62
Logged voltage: kV 3
